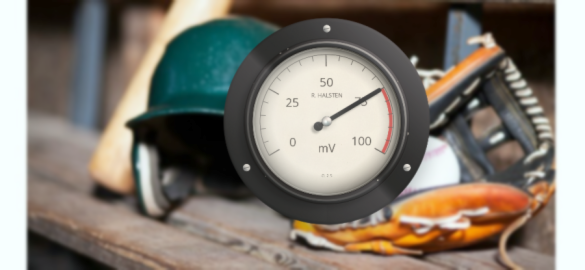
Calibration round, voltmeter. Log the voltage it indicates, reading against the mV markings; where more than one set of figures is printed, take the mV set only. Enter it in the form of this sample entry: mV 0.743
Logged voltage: mV 75
